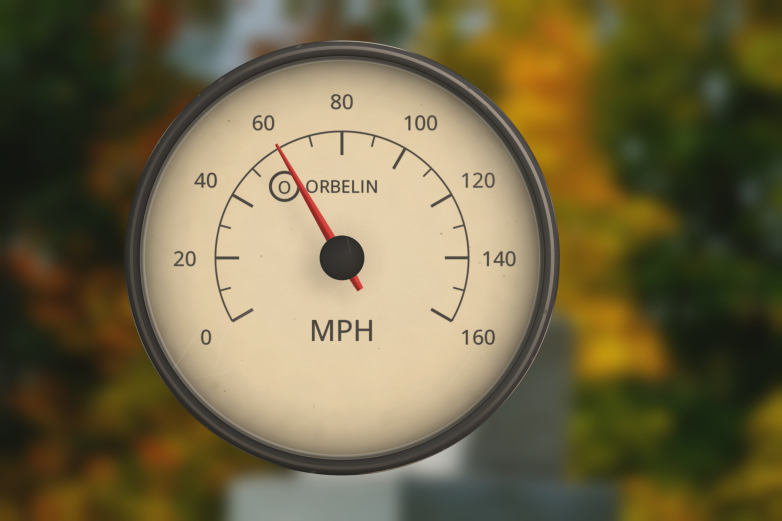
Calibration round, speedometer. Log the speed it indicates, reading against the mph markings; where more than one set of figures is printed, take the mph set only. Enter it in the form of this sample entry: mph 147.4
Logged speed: mph 60
